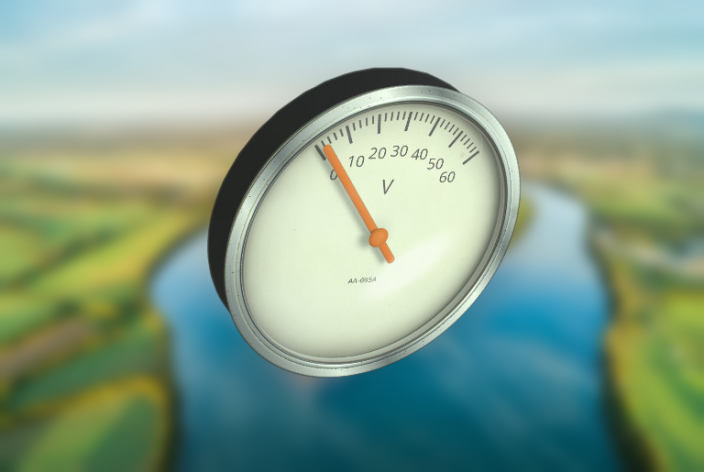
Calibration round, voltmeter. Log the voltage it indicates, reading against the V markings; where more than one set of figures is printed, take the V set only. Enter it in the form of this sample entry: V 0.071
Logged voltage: V 2
